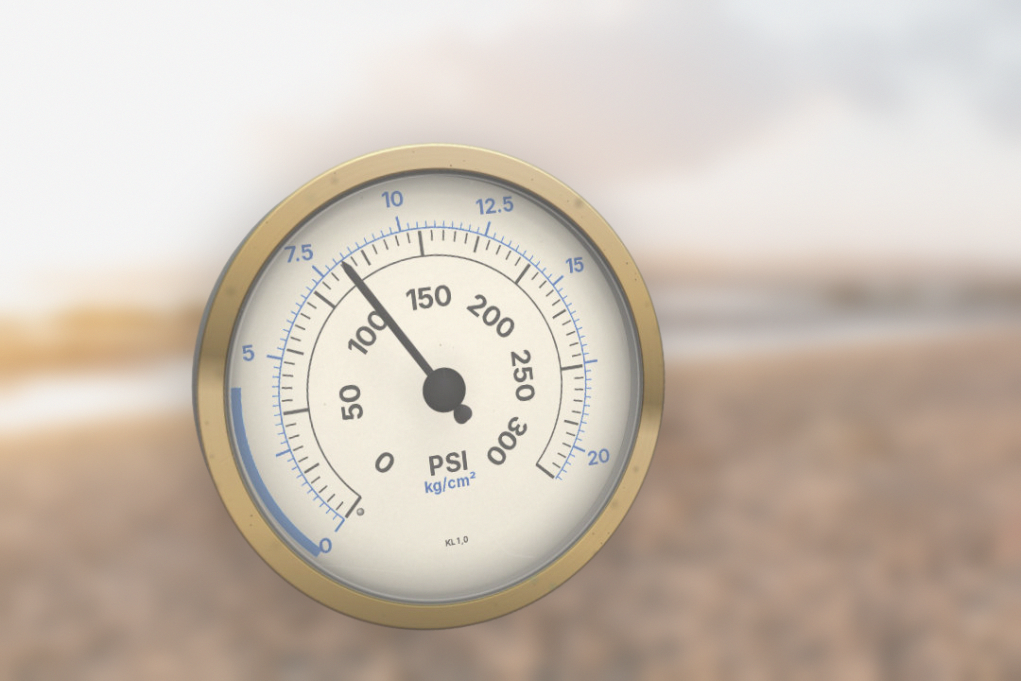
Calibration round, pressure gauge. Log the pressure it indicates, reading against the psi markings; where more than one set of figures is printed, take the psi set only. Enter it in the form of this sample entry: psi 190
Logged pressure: psi 115
